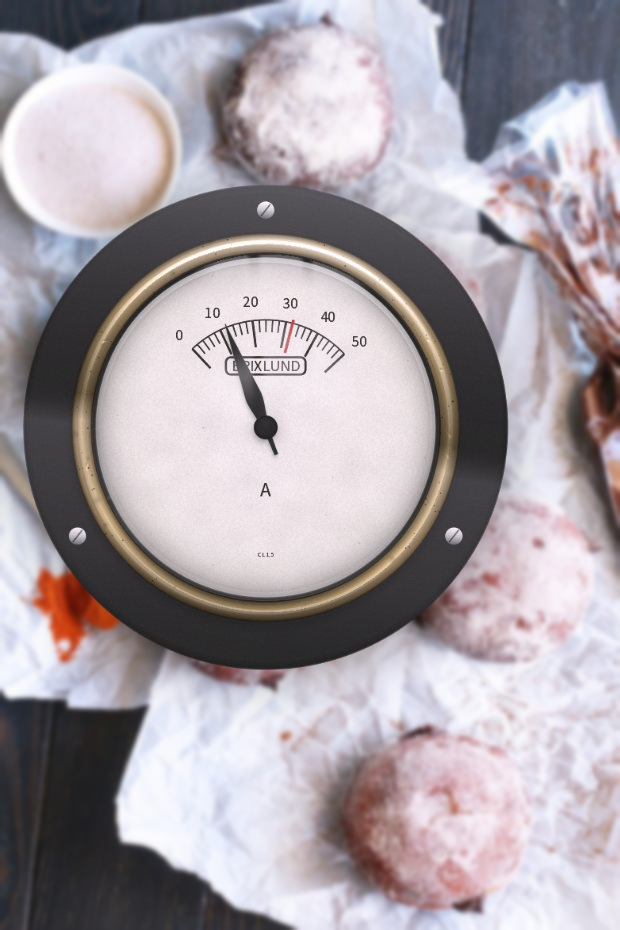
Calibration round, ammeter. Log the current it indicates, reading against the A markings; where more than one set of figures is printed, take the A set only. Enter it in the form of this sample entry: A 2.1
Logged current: A 12
